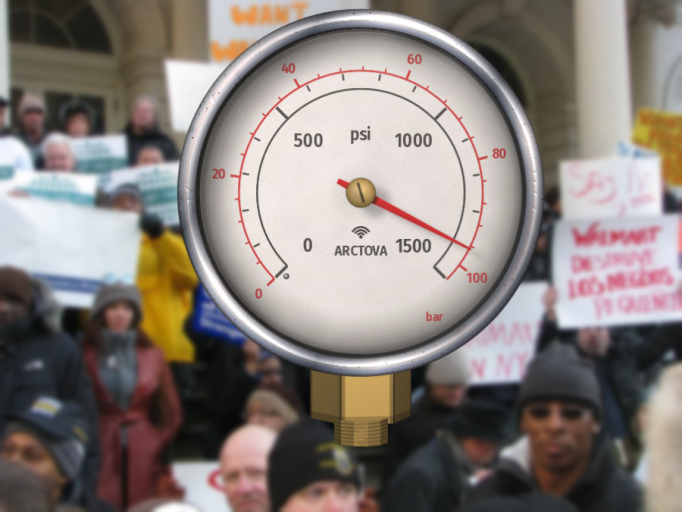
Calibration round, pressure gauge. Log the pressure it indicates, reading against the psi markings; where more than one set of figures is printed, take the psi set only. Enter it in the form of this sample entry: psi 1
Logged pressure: psi 1400
